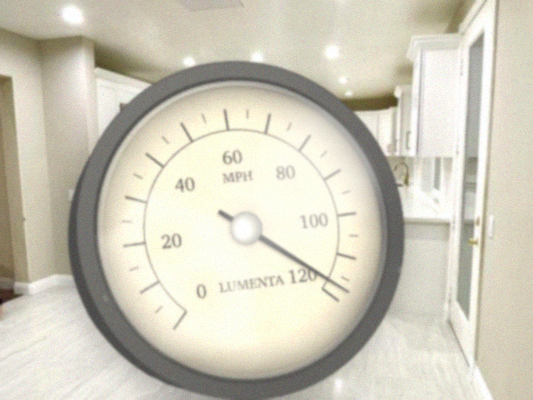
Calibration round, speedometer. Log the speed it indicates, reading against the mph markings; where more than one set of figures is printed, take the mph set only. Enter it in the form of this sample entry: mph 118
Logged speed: mph 117.5
